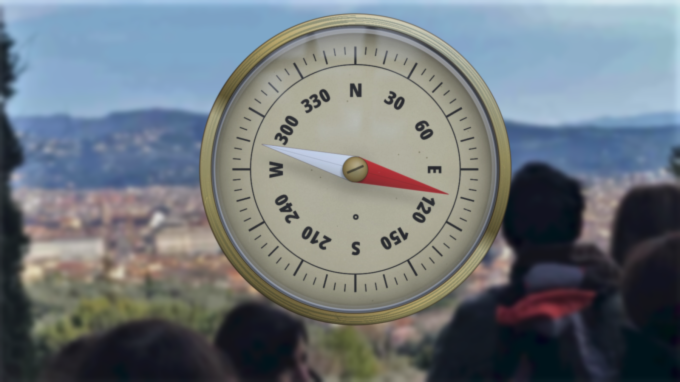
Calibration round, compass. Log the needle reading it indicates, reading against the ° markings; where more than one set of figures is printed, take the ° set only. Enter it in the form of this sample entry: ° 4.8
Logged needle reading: ° 105
